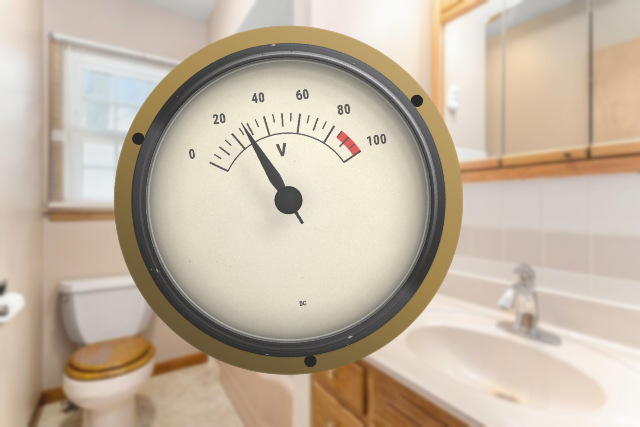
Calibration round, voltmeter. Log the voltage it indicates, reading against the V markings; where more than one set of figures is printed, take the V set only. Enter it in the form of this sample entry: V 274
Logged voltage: V 27.5
